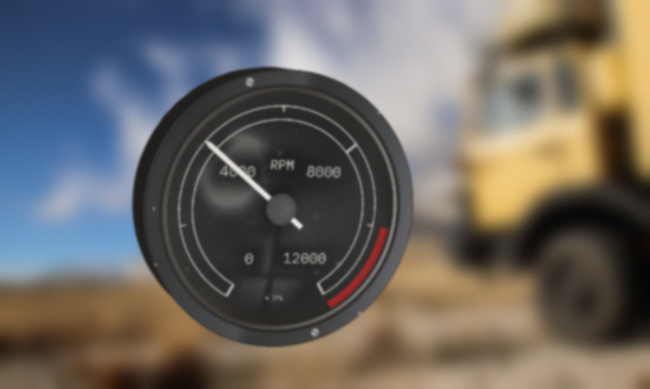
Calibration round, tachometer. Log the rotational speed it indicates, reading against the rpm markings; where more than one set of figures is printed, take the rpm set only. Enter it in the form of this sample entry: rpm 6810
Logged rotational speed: rpm 4000
